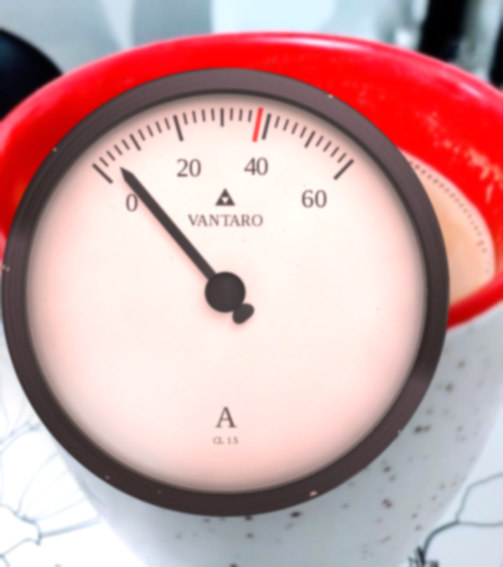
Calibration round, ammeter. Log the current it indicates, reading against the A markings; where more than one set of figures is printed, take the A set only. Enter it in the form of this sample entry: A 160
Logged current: A 4
